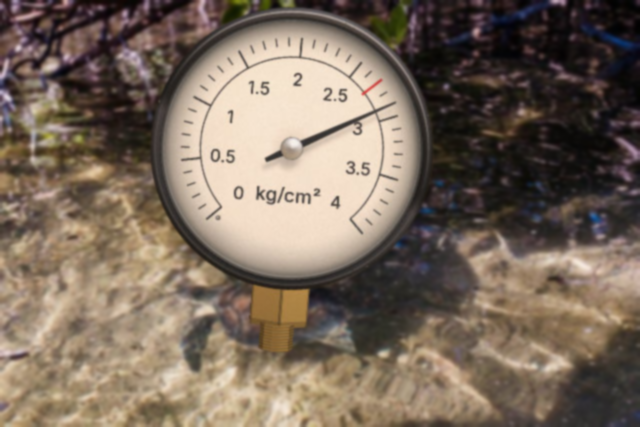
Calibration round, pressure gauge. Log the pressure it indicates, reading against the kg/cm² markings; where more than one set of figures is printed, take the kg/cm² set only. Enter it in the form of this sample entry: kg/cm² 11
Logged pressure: kg/cm² 2.9
